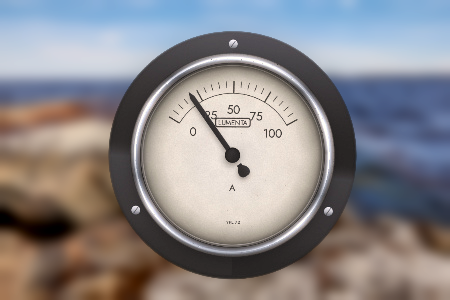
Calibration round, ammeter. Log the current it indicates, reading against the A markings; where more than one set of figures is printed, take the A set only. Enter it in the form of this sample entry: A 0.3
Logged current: A 20
